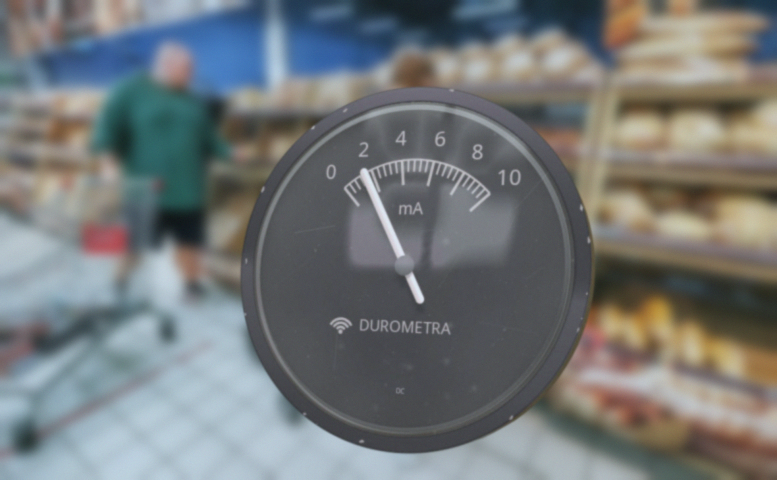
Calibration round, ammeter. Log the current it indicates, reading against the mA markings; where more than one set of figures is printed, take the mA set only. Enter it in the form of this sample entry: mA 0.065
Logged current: mA 1.6
